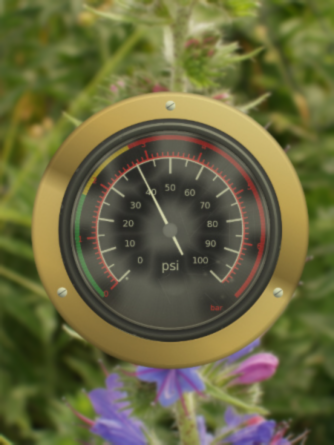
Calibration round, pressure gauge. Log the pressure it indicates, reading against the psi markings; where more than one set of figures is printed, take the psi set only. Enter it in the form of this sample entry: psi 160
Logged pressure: psi 40
